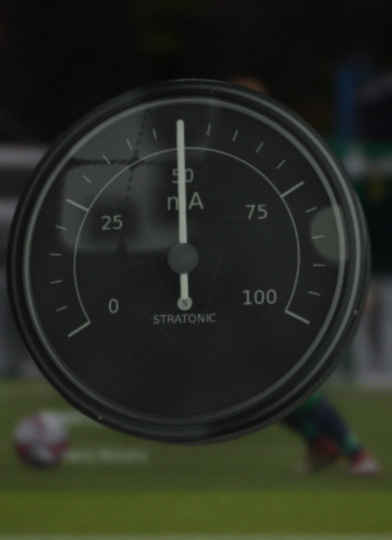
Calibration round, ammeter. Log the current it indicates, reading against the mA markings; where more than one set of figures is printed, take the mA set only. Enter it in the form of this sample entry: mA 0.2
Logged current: mA 50
